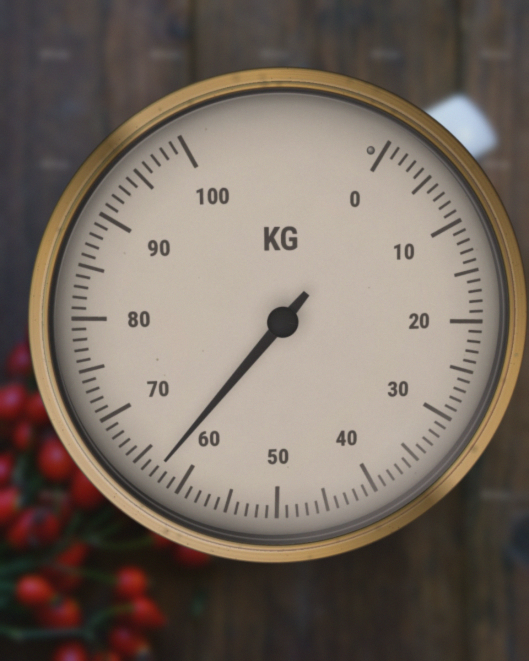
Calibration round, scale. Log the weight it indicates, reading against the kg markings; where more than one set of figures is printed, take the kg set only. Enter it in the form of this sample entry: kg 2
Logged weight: kg 63
